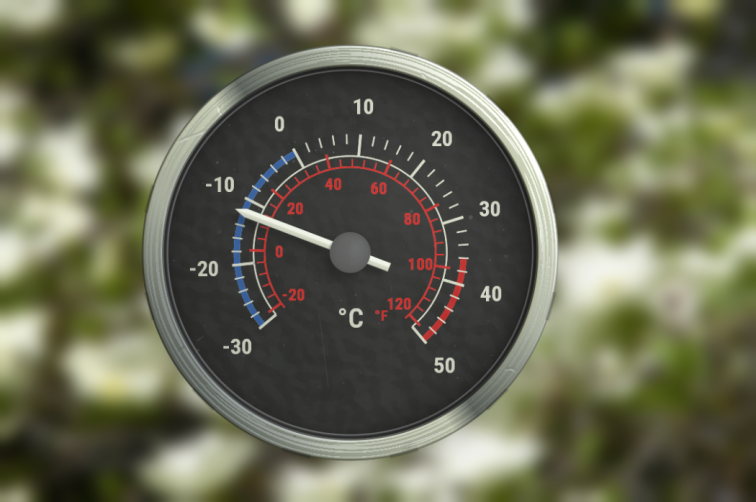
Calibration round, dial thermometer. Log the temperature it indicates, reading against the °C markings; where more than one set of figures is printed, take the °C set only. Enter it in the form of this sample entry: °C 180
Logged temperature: °C -12
